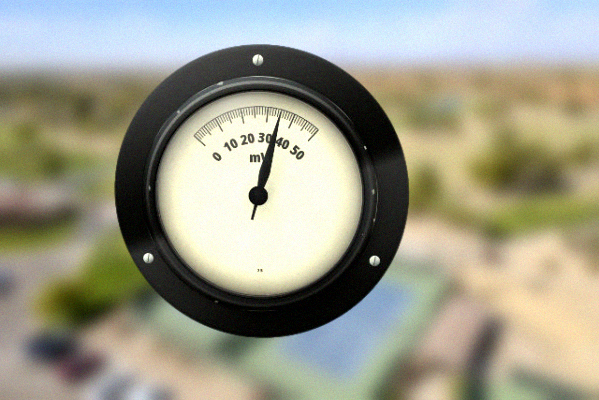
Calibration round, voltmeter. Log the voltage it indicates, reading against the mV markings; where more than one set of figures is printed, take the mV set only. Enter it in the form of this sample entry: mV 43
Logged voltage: mV 35
